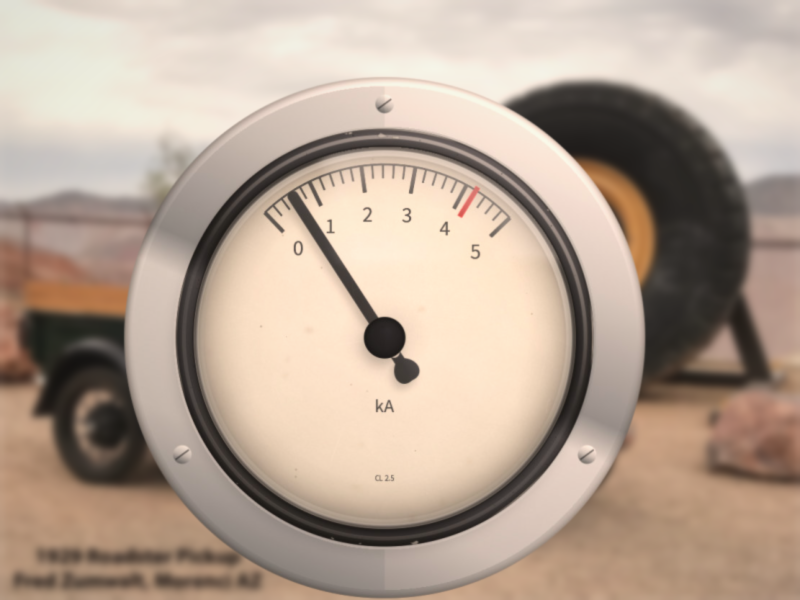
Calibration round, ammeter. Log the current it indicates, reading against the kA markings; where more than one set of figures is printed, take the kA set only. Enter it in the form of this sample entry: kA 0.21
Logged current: kA 0.6
